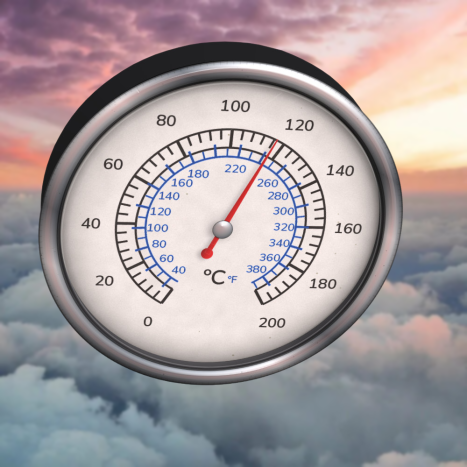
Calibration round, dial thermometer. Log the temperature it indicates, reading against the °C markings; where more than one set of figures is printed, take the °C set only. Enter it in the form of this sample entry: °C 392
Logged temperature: °C 116
